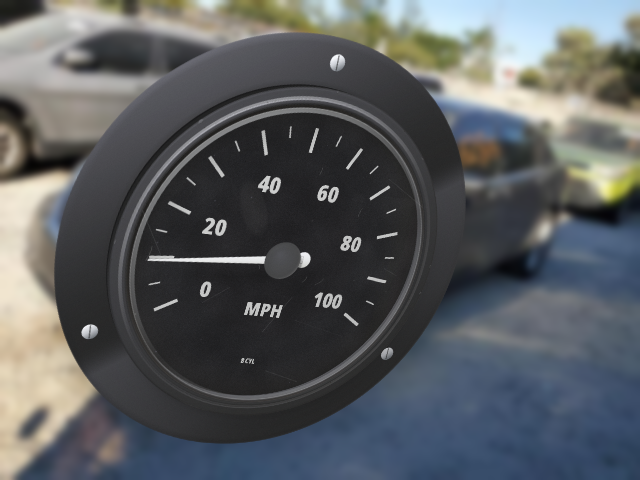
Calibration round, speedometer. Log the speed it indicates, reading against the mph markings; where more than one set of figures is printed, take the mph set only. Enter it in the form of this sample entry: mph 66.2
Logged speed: mph 10
